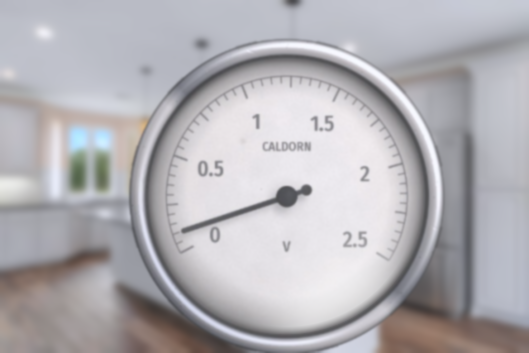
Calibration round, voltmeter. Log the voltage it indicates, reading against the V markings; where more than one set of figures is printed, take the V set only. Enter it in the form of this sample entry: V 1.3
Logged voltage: V 0.1
